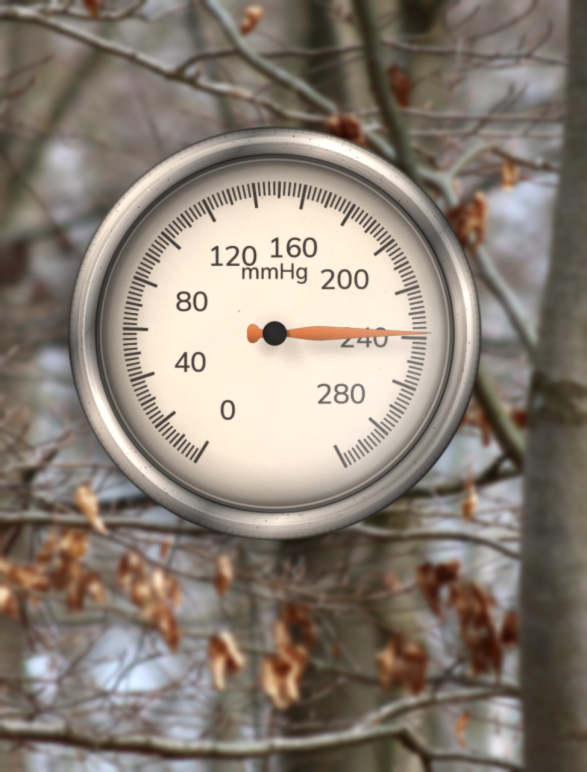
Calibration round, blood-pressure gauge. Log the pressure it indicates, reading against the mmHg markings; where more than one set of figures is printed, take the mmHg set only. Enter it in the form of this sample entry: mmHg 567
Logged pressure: mmHg 238
